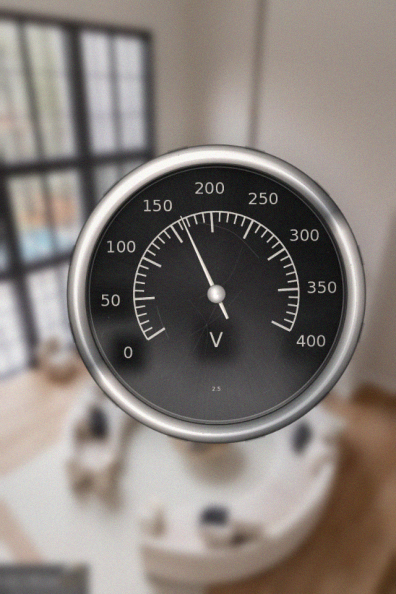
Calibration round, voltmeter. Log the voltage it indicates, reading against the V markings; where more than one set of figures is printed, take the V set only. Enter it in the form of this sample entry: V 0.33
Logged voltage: V 165
